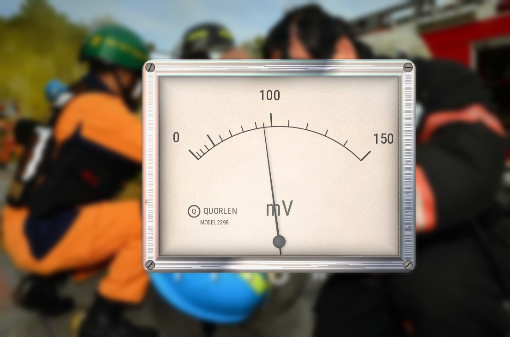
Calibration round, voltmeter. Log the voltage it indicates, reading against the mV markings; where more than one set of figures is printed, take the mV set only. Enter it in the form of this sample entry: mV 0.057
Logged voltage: mV 95
